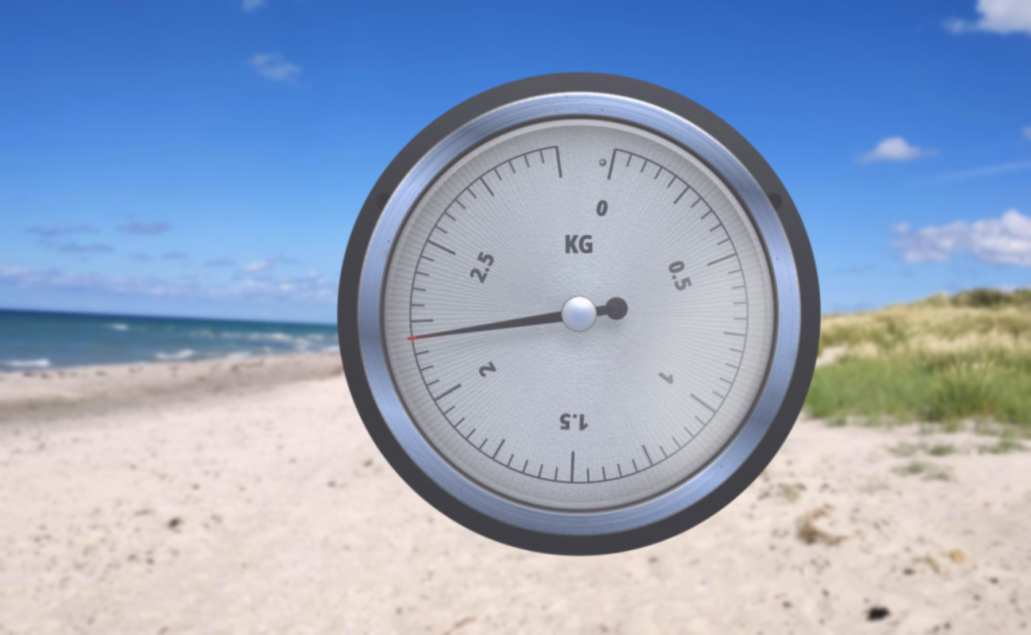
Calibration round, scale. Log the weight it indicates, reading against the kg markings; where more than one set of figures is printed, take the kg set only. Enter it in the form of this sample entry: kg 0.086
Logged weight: kg 2.2
